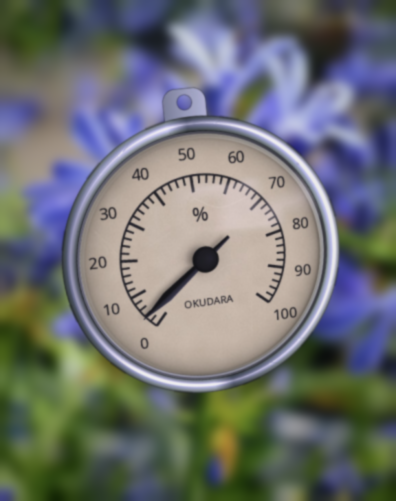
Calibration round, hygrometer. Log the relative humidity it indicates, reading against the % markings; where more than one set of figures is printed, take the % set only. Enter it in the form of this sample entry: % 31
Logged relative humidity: % 4
